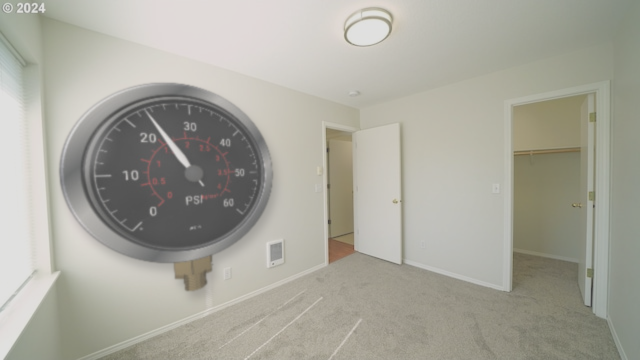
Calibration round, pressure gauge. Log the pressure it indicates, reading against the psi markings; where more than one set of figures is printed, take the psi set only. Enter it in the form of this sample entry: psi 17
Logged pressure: psi 23
